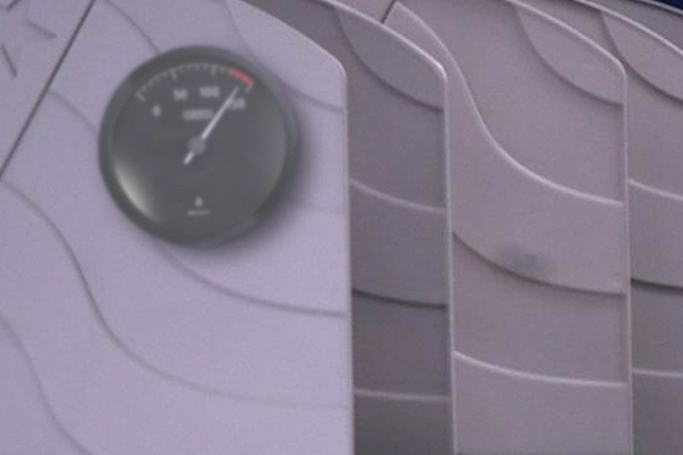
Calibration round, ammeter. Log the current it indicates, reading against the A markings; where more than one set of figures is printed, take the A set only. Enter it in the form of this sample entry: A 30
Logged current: A 140
